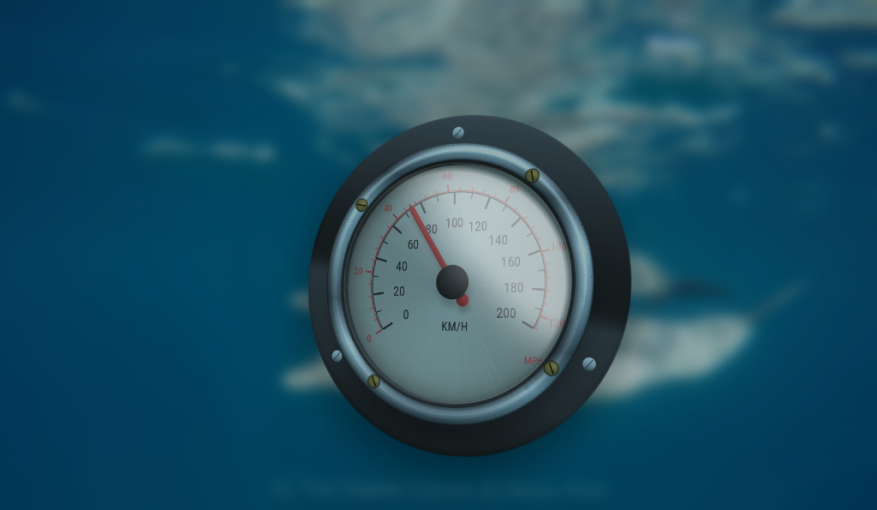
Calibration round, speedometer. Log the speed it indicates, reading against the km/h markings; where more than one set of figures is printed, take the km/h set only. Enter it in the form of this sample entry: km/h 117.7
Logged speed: km/h 75
